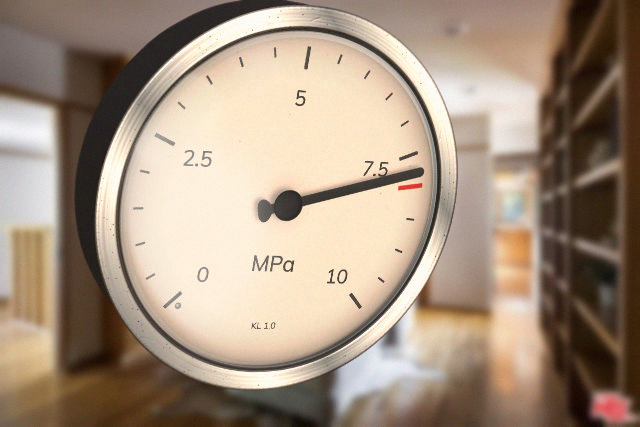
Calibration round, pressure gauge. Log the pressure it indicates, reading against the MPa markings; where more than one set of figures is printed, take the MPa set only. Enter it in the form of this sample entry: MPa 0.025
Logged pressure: MPa 7.75
